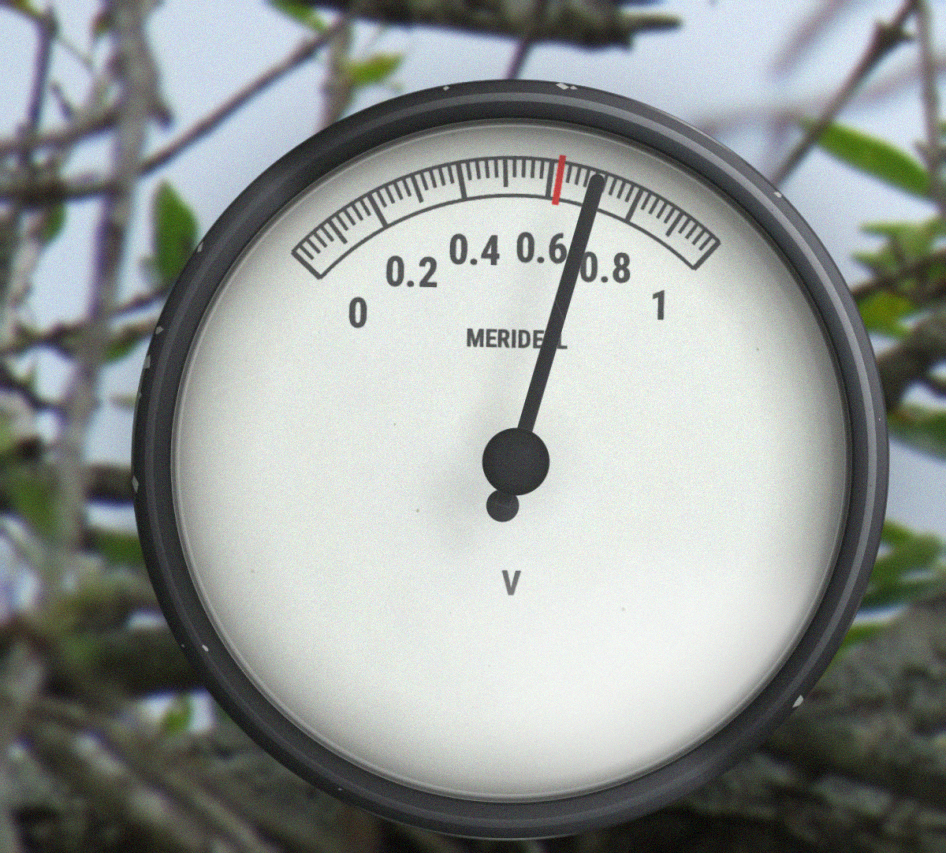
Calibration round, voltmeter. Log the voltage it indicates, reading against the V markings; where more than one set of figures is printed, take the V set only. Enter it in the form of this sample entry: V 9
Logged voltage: V 0.7
